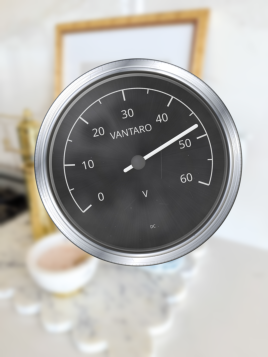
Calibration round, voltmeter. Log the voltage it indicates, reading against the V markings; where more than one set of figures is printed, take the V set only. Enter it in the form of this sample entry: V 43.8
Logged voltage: V 47.5
